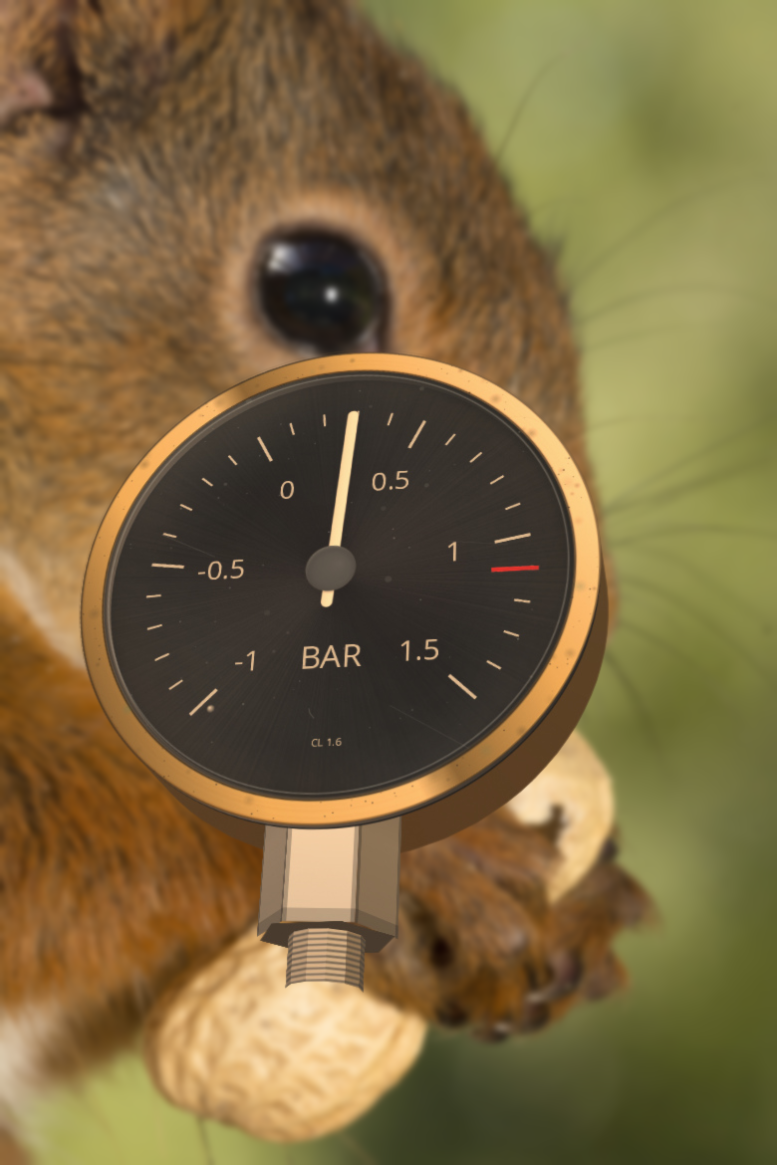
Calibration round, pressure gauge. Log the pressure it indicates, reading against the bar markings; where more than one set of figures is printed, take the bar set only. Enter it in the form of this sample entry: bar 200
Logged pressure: bar 0.3
